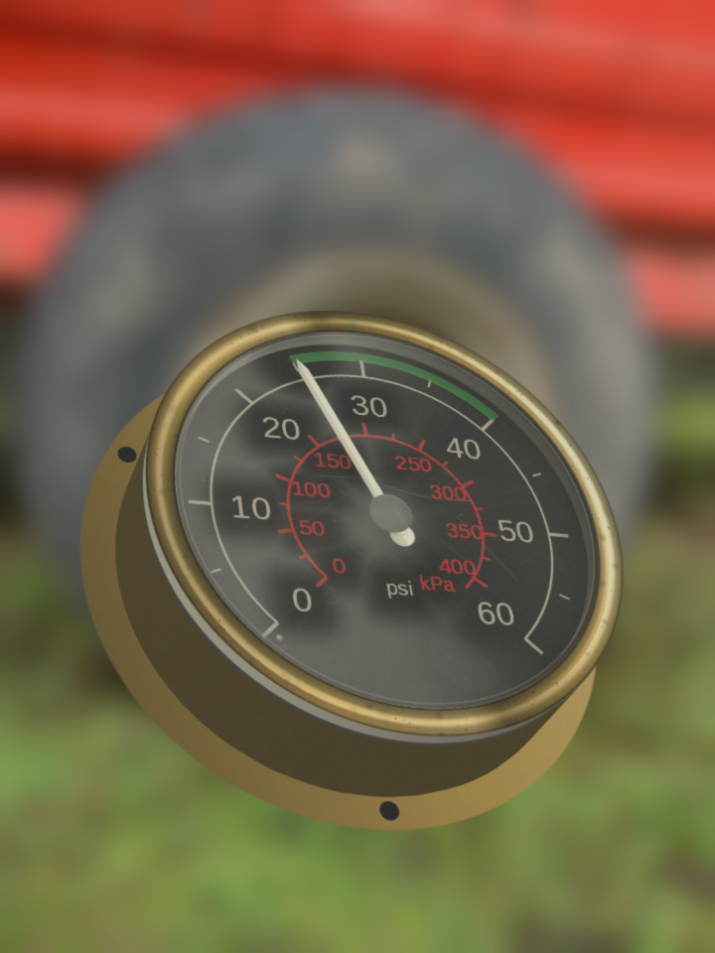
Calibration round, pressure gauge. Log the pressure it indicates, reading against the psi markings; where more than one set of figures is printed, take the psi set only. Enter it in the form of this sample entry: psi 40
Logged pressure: psi 25
